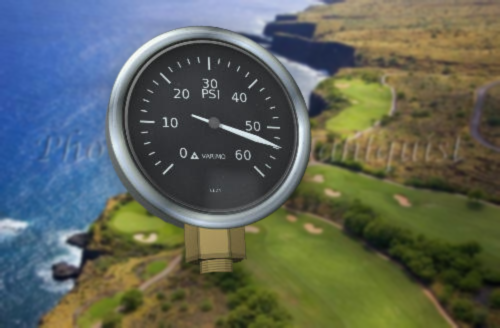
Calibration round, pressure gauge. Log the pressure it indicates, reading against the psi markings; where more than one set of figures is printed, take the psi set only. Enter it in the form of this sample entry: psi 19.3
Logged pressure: psi 54
